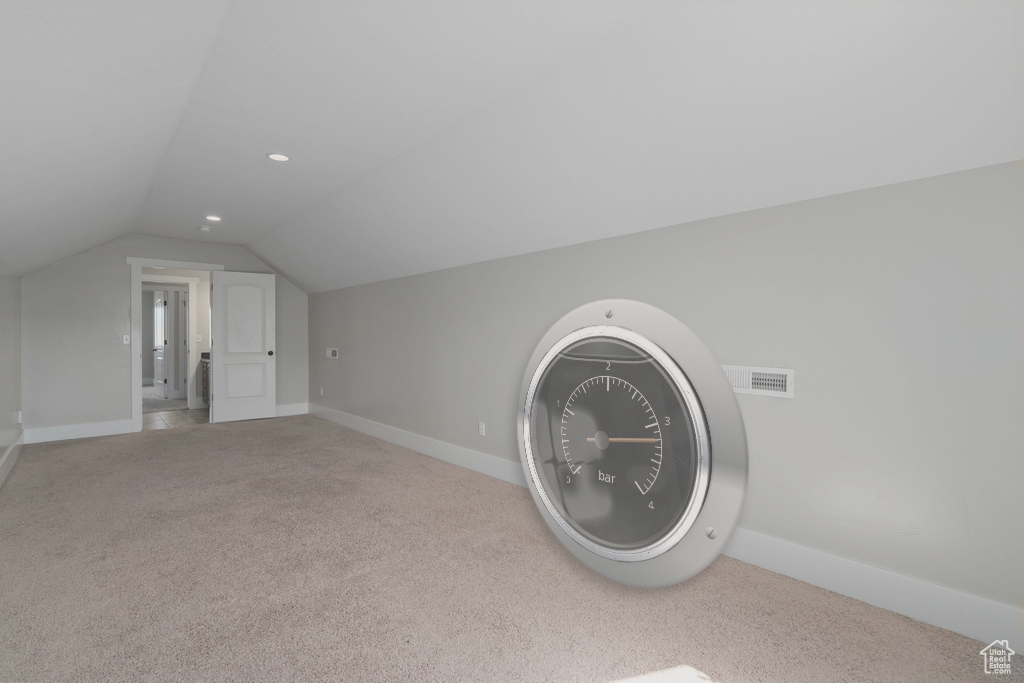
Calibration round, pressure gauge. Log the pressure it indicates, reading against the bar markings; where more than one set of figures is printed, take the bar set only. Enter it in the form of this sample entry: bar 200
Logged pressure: bar 3.2
